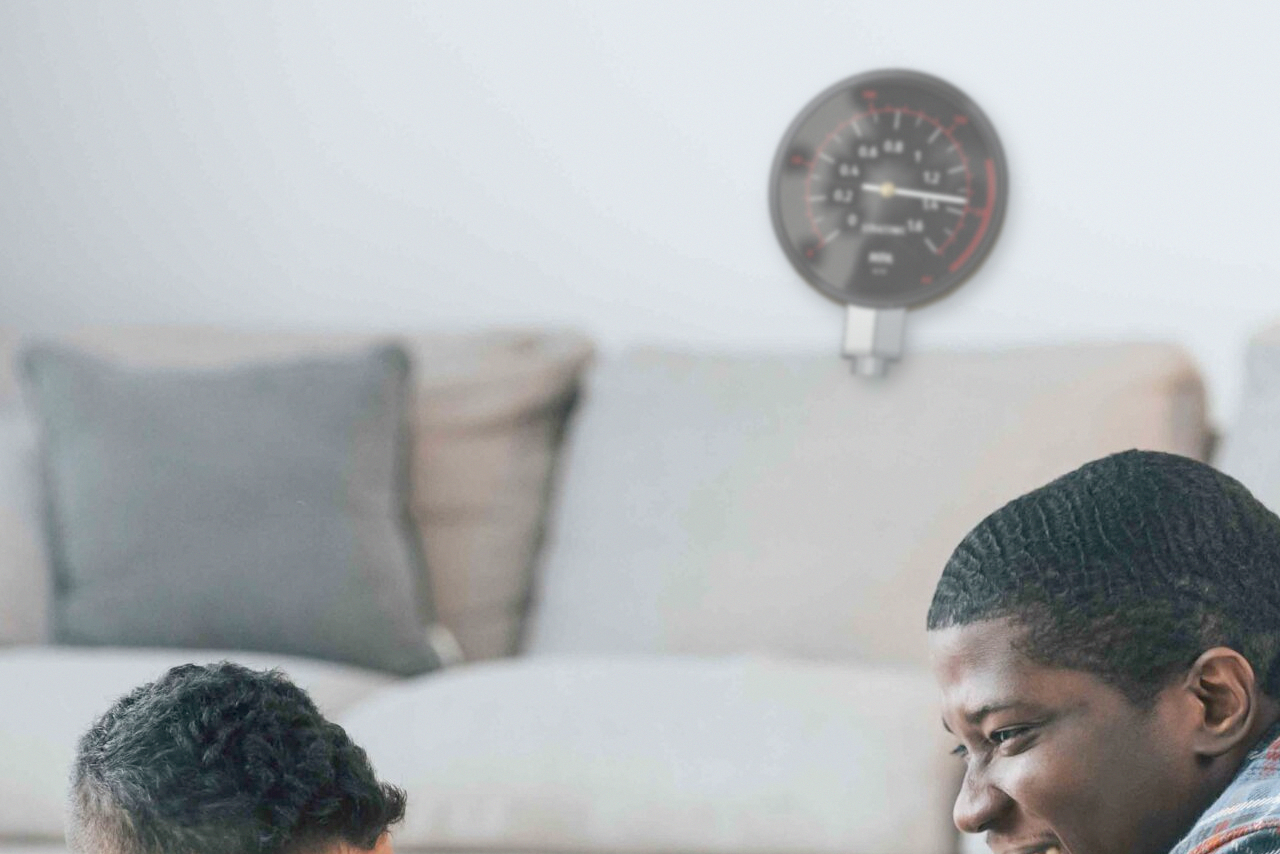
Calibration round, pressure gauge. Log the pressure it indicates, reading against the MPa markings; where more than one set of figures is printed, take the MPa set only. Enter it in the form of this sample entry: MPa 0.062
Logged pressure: MPa 1.35
